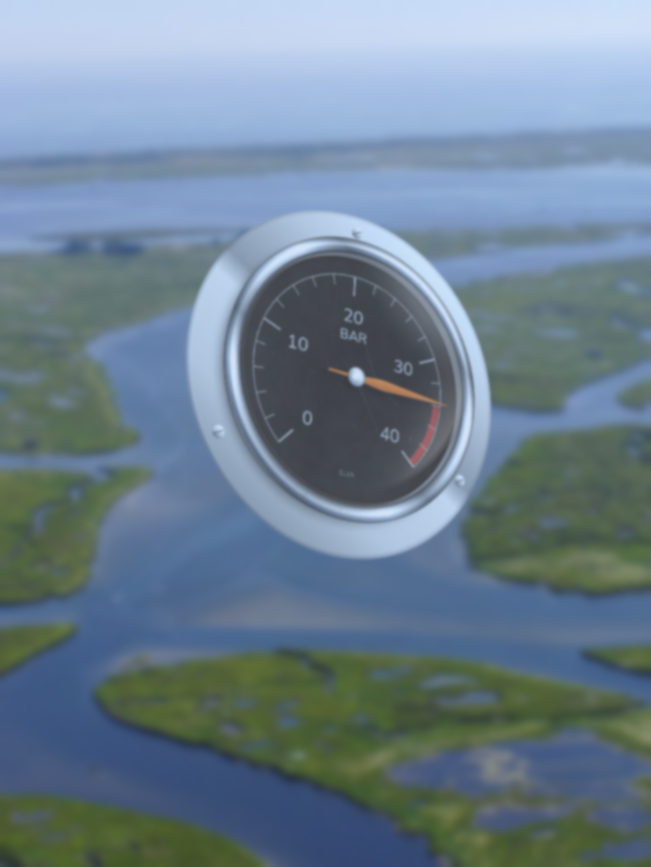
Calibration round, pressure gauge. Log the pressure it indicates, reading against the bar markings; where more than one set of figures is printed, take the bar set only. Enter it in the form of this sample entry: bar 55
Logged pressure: bar 34
